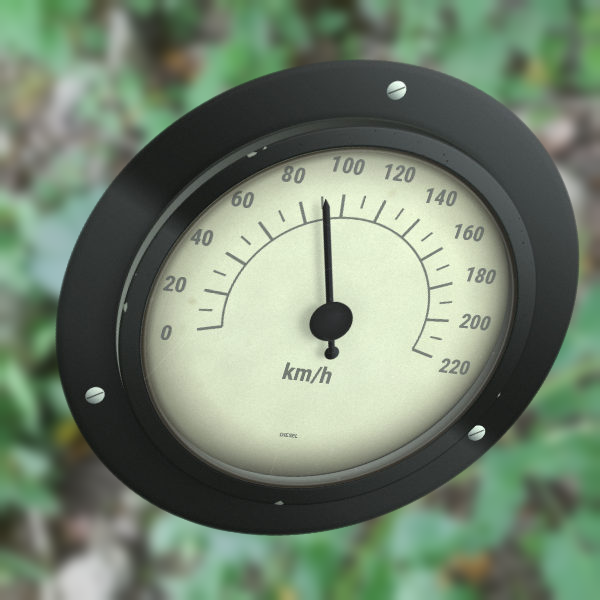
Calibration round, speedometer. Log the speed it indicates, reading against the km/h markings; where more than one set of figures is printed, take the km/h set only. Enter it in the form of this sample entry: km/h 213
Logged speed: km/h 90
